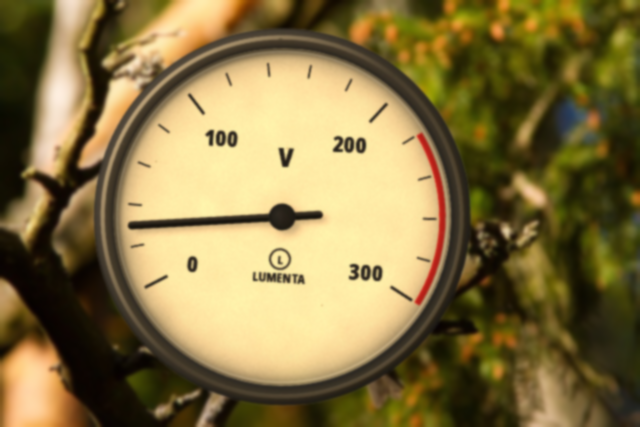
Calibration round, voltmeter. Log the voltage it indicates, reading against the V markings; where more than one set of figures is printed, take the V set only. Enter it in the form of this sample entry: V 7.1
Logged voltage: V 30
